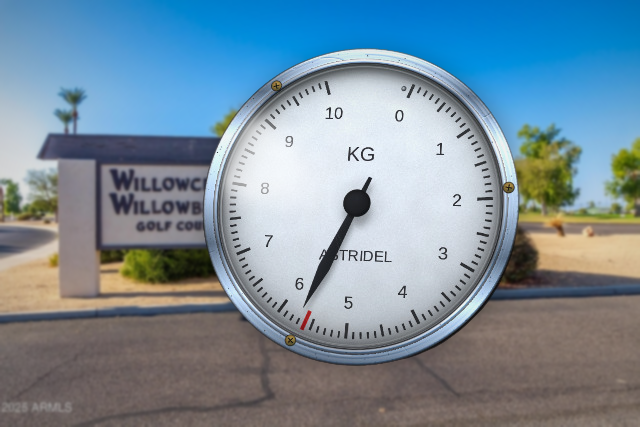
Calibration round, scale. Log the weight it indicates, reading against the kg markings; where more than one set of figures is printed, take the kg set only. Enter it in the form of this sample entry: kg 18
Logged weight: kg 5.7
